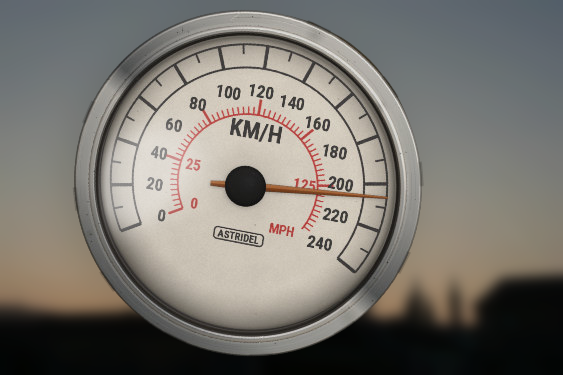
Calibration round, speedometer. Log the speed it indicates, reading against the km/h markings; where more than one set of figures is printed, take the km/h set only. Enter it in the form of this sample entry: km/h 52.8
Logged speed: km/h 205
